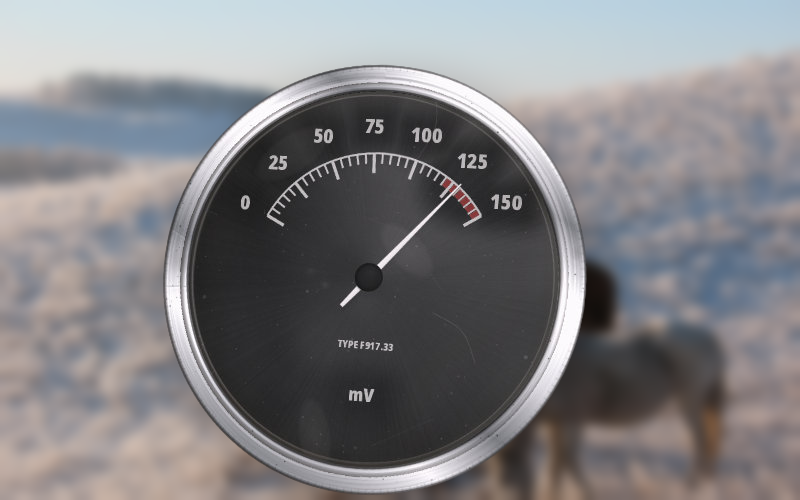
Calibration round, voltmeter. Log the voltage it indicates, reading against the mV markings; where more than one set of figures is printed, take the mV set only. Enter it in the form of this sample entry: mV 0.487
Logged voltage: mV 130
